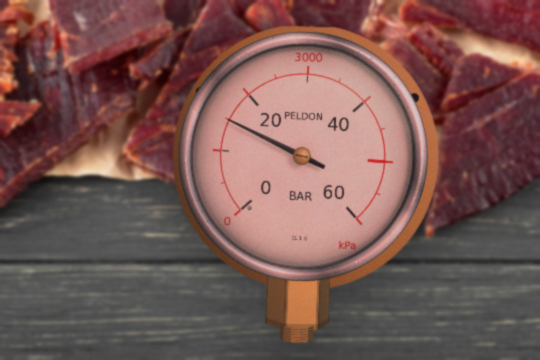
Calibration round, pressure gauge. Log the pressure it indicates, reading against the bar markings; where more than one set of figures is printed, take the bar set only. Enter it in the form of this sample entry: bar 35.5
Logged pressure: bar 15
